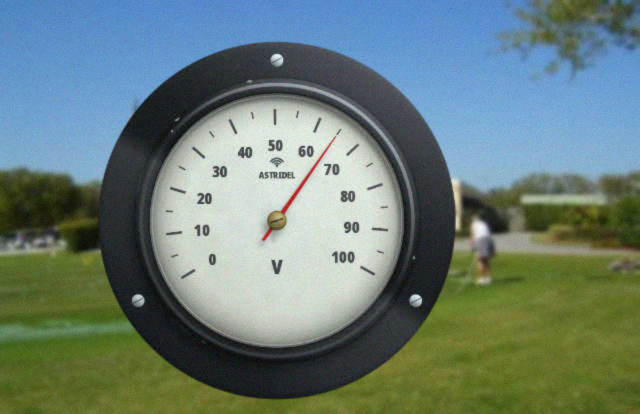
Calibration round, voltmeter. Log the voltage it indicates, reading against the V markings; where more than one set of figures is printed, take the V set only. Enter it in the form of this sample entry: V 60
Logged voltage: V 65
